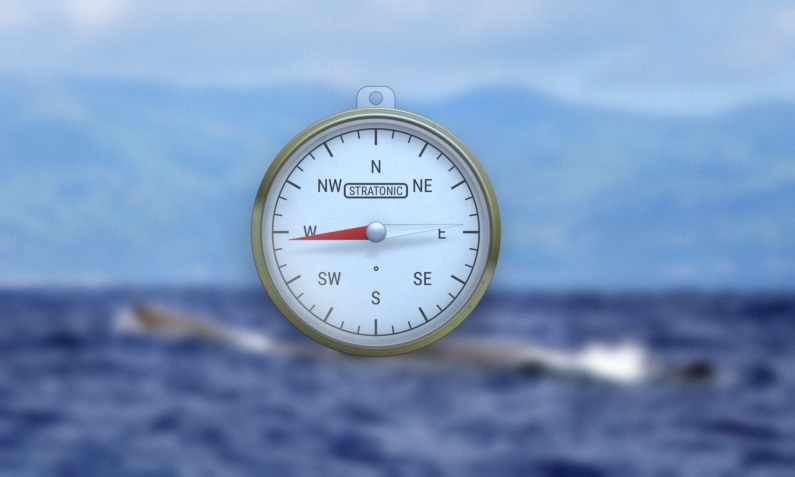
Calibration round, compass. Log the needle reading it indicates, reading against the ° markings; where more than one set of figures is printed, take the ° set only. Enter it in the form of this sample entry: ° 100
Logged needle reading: ° 265
